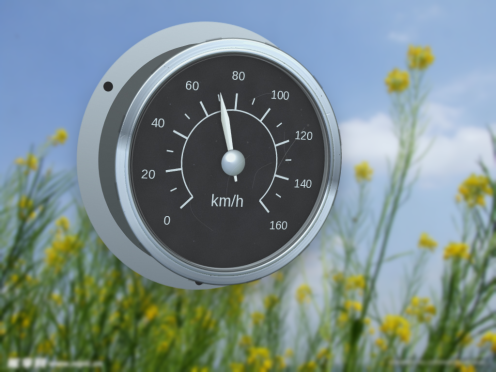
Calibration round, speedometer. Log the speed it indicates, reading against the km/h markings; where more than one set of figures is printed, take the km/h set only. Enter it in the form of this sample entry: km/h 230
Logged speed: km/h 70
